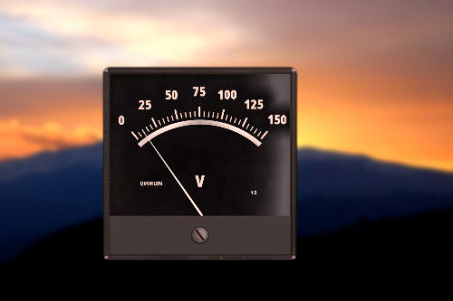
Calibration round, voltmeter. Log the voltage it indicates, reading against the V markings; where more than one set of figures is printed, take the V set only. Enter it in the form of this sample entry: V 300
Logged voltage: V 10
